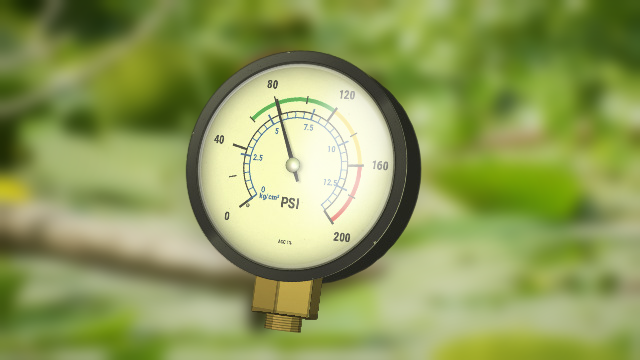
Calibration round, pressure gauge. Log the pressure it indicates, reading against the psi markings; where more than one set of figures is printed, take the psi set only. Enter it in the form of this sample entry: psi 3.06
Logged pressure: psi 80
